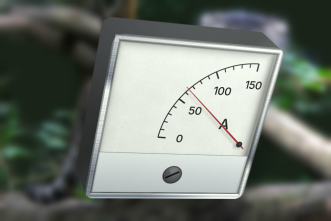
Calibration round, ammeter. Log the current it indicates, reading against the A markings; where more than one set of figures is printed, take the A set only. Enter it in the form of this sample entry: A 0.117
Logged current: A 65
